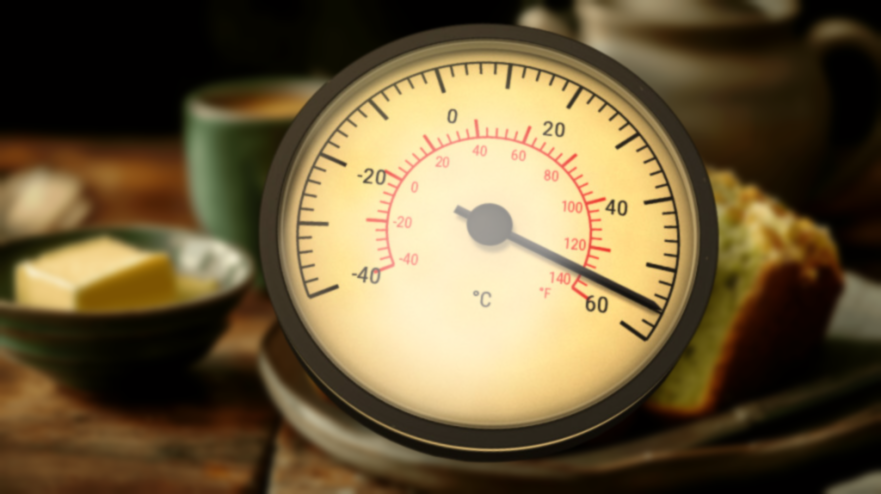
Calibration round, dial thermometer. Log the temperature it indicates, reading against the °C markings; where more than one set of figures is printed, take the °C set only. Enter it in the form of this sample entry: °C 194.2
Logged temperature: °C 56
